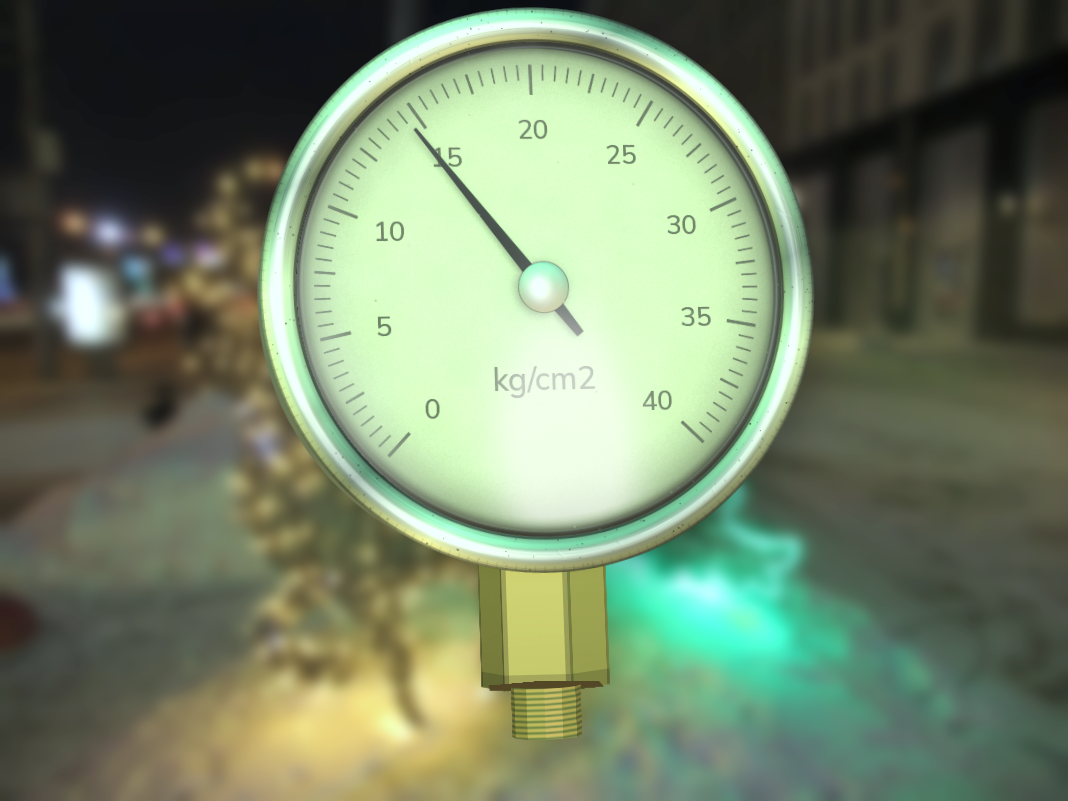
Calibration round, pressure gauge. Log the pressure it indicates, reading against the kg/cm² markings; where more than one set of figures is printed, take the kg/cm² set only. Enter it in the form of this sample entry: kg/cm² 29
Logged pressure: kg/cm² 14.5
